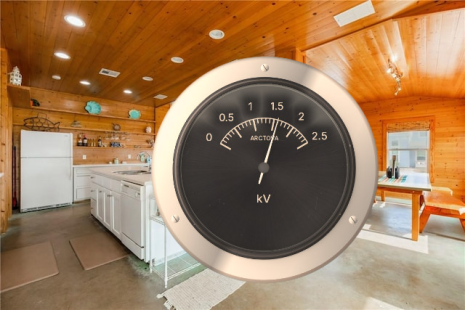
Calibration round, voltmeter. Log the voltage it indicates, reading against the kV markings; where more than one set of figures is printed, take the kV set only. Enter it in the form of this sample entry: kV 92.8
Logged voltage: kV 1.6
